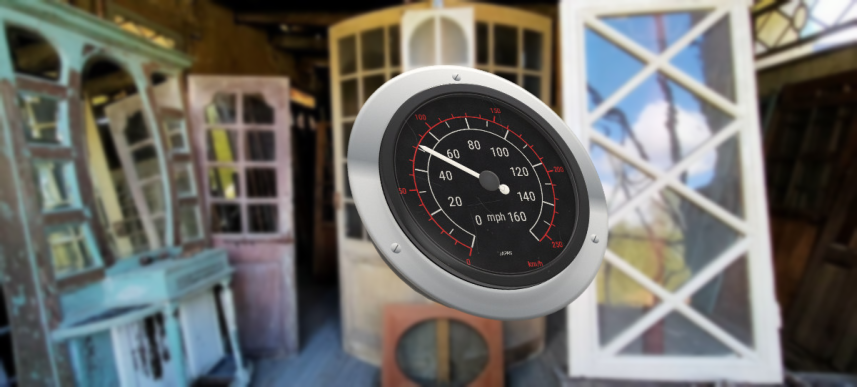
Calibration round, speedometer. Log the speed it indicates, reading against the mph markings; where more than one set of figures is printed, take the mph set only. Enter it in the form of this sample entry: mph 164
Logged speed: mph 50
